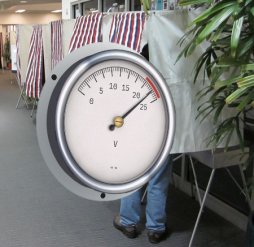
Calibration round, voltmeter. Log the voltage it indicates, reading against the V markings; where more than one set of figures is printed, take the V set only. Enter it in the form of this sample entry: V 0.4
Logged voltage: V 22.5
